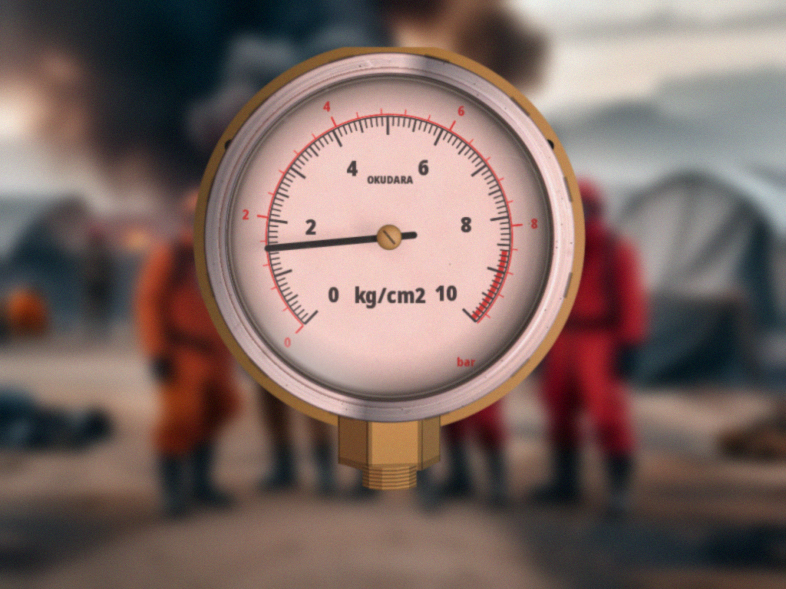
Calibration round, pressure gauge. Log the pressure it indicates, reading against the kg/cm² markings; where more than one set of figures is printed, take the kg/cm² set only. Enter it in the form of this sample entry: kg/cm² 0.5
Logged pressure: kg/cm² 1.5
